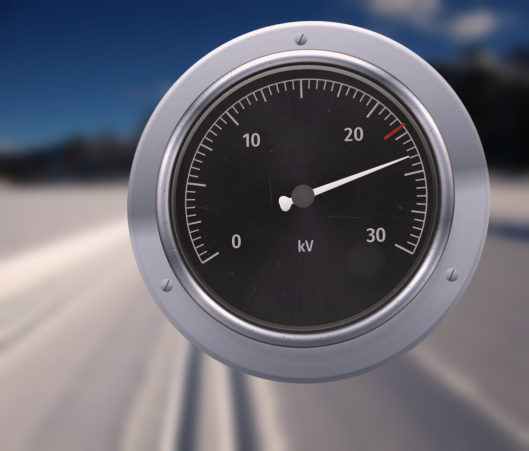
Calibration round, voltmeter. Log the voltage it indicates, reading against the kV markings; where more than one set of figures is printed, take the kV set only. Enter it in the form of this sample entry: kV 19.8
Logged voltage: kV 24
